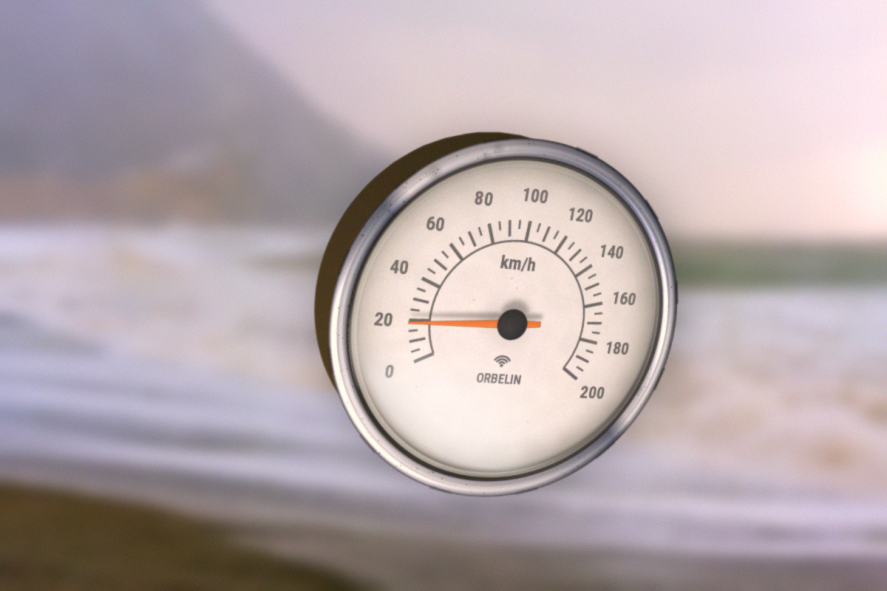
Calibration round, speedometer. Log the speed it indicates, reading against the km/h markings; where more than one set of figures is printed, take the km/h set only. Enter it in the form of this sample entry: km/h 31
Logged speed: km/h 20
